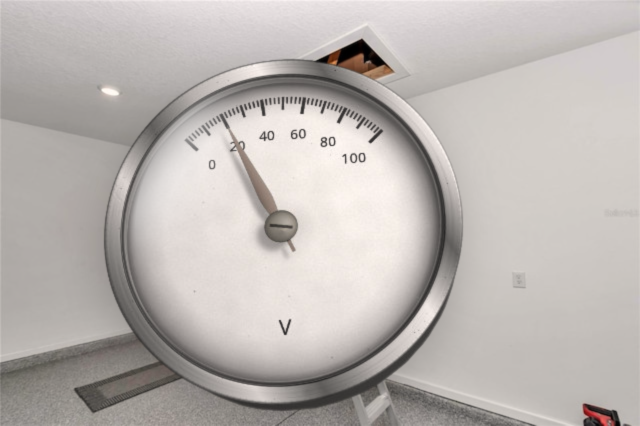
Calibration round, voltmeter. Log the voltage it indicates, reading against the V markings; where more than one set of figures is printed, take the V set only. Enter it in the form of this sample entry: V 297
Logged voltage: V 20
